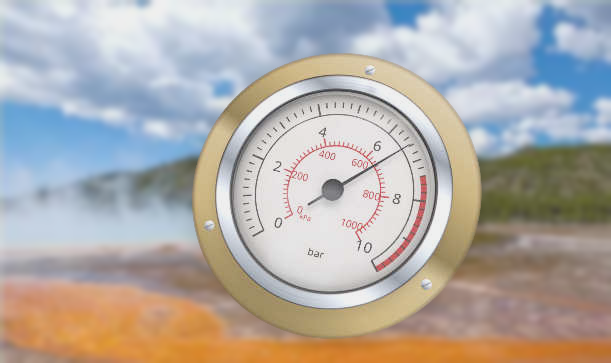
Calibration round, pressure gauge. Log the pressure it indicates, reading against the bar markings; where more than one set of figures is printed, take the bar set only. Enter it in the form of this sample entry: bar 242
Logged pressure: bar 6.6
